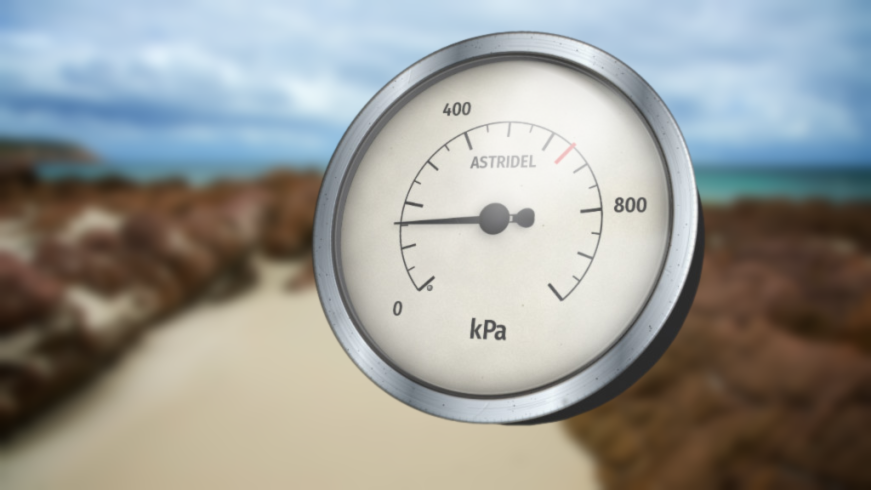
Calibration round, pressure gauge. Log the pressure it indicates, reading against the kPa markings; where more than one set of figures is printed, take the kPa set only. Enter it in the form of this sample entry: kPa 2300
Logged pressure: kPa 150
